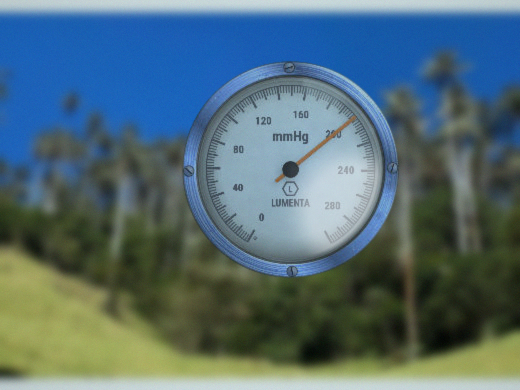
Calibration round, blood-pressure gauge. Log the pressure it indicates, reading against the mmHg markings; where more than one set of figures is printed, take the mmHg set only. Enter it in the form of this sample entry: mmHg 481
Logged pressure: mmHg 200
